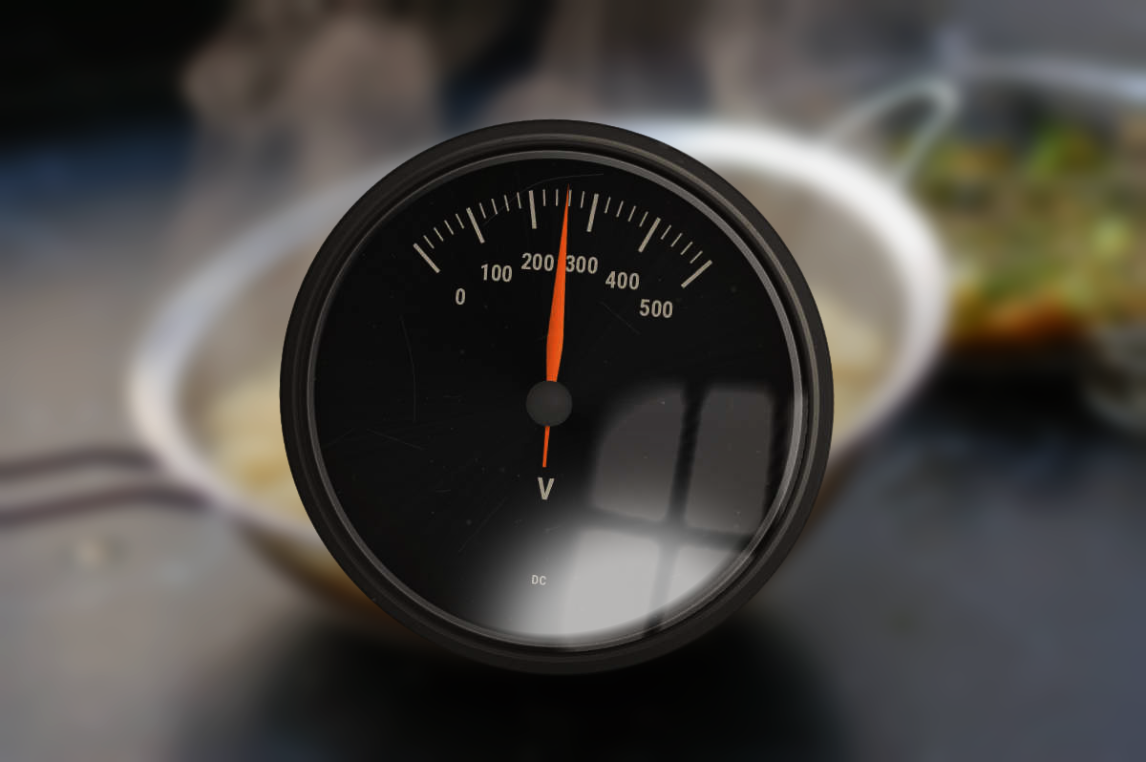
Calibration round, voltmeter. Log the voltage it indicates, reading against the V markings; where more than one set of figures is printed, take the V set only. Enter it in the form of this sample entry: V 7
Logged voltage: V 260
